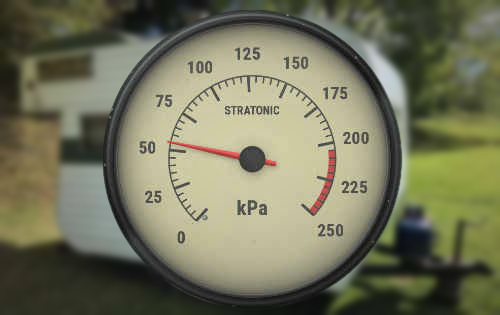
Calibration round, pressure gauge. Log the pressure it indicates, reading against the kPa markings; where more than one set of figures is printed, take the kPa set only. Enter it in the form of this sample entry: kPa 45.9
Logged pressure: kPa 55
